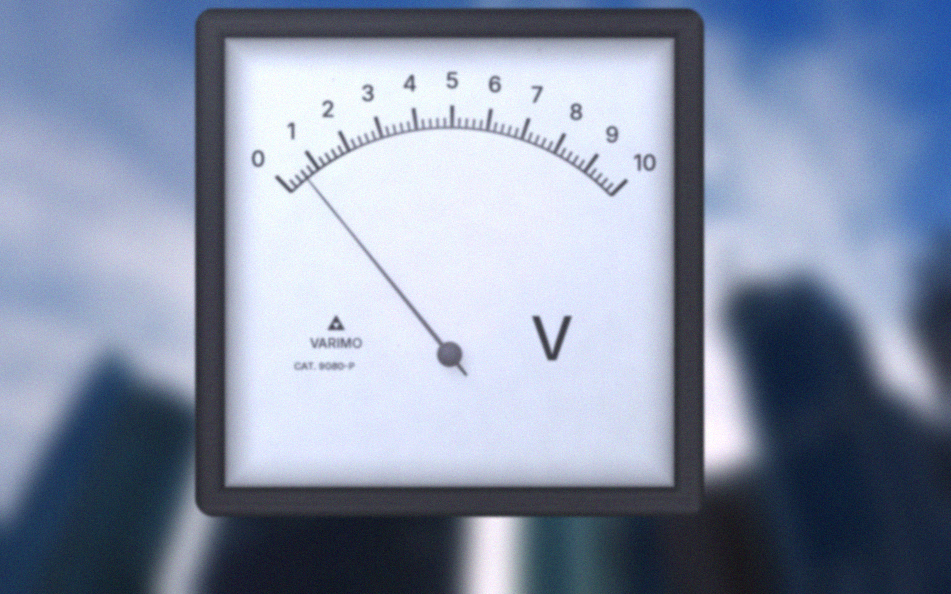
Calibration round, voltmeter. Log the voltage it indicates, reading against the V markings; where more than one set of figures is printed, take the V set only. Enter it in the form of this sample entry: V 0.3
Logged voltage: V 0.6
